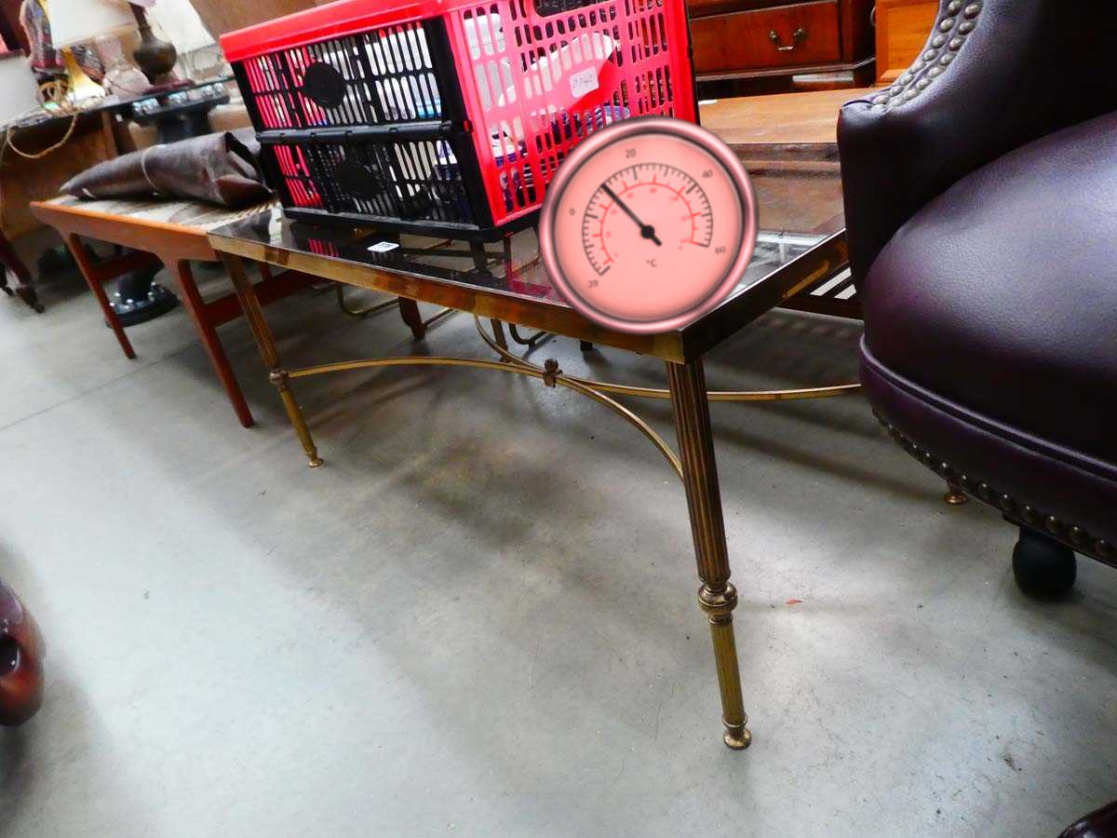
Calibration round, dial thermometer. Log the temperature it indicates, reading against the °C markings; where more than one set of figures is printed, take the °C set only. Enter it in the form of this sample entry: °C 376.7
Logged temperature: °C 10
